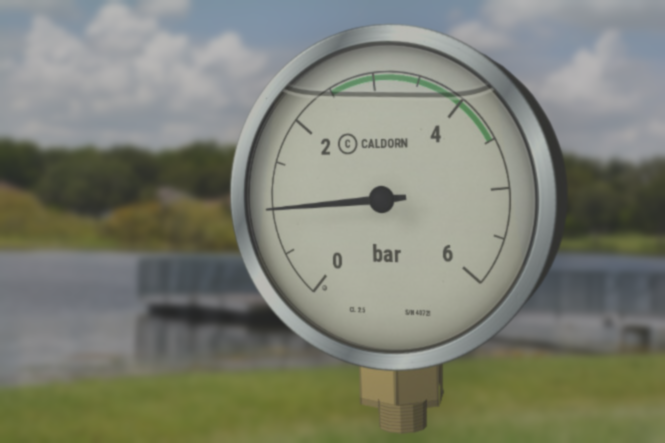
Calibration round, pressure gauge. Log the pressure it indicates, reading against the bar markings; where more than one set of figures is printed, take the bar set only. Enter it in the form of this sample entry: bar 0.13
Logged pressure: bar 1
